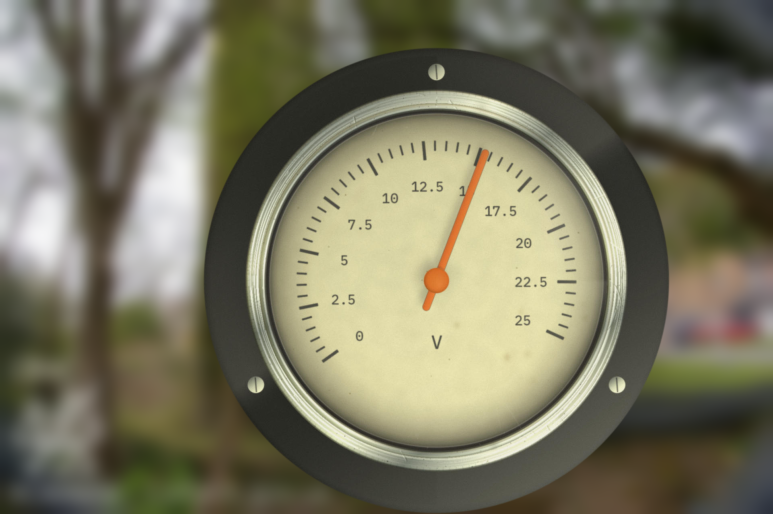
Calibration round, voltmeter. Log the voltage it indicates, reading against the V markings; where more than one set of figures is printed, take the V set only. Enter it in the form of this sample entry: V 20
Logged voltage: V 15.25
